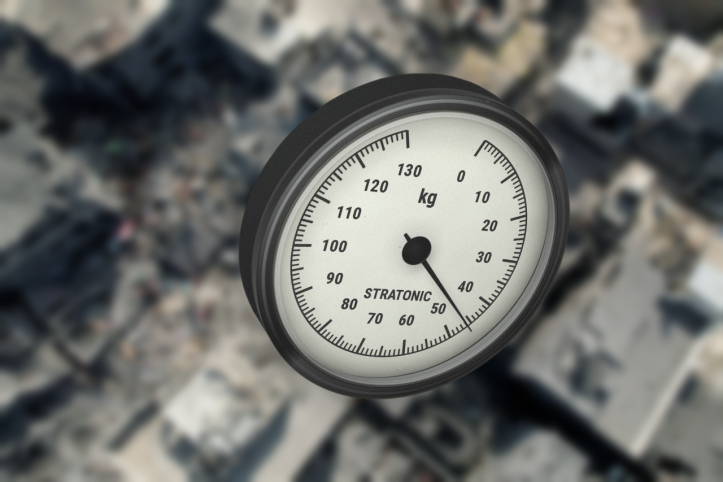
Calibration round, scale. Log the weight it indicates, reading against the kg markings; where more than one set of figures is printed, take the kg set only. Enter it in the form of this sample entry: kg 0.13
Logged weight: kg 46
